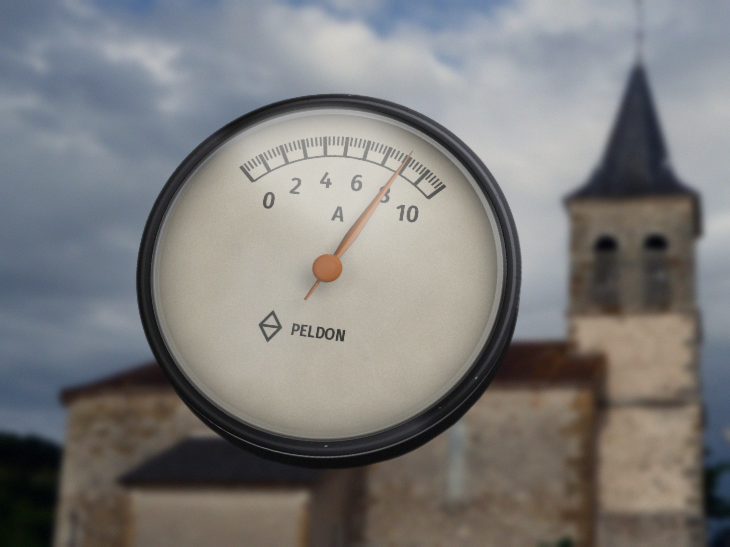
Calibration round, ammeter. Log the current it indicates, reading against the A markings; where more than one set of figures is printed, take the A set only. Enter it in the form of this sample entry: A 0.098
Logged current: A 8
